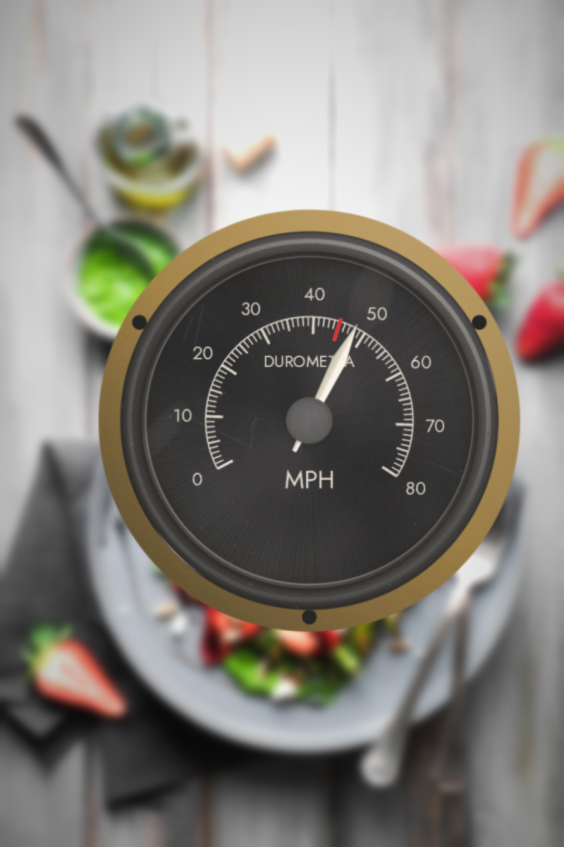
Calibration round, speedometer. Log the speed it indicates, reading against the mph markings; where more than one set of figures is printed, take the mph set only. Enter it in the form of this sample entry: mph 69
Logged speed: mph 48
